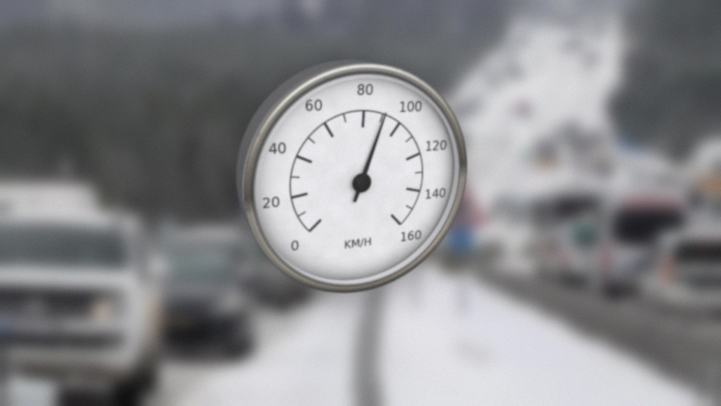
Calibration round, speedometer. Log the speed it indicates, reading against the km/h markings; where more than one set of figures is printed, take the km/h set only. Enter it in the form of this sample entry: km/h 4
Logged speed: km/h 90
